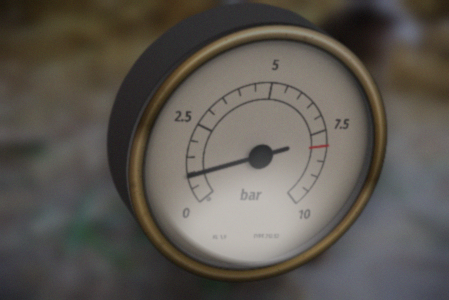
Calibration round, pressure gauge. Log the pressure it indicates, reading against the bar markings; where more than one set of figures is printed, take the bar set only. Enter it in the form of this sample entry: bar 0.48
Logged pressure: bar 1
